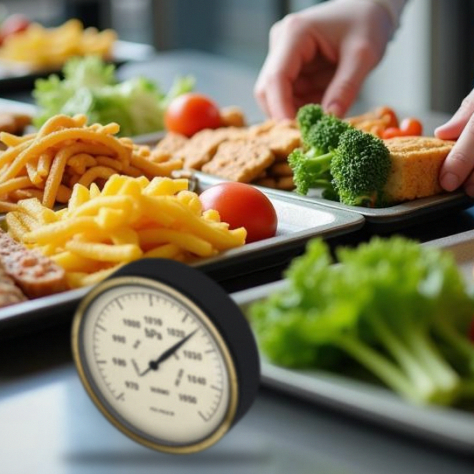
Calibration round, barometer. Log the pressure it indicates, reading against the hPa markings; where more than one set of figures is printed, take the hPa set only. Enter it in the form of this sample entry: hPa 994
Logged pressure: hPa 1024
